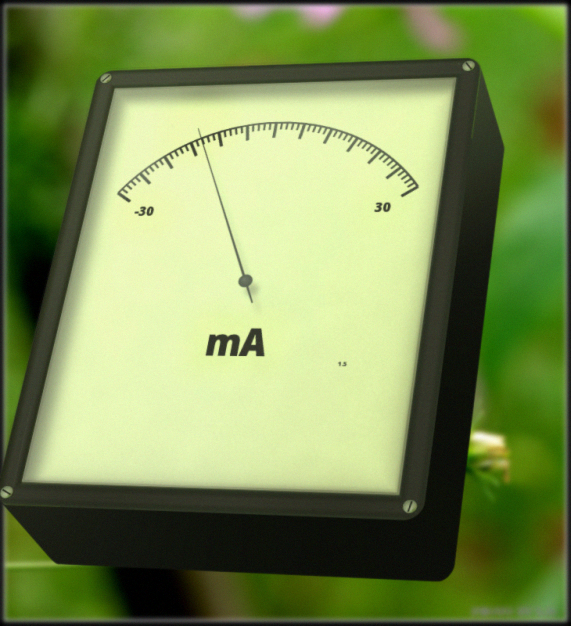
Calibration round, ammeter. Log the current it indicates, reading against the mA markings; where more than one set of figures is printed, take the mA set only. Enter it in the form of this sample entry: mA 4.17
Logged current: mA -13
